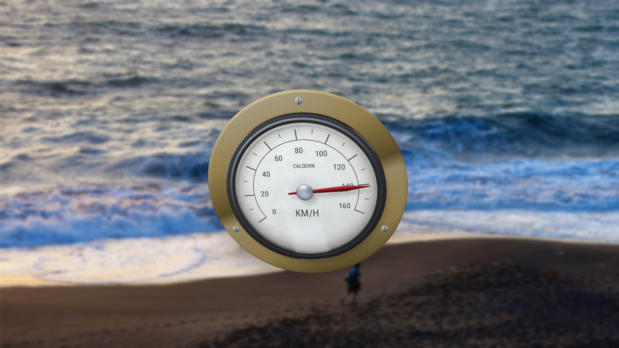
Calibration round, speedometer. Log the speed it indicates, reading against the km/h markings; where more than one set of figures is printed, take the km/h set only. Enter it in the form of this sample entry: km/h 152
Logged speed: km/h 140
